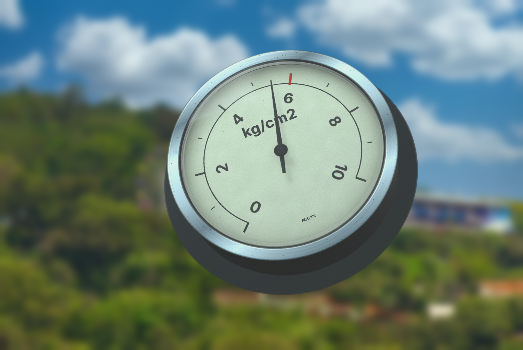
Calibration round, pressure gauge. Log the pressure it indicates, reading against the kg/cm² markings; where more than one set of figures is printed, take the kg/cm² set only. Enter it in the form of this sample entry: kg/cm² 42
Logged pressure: kg/cm² 5.5
